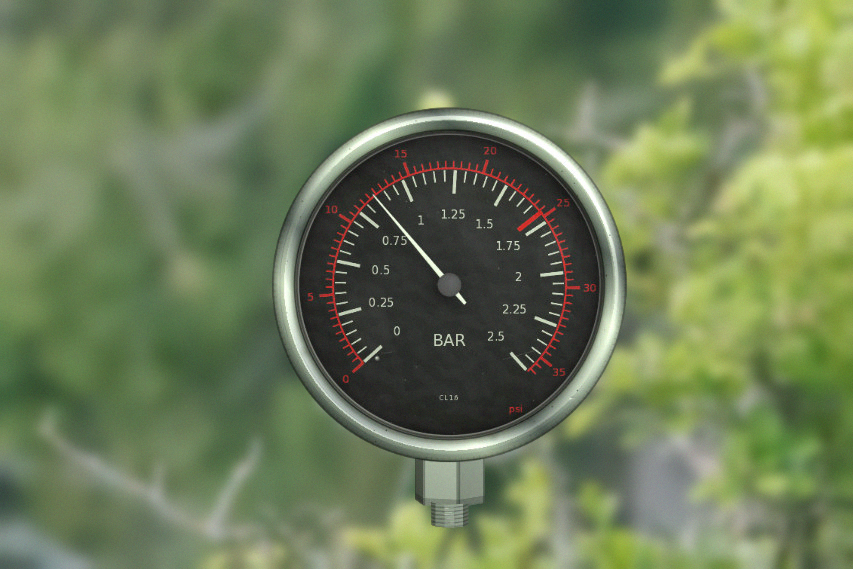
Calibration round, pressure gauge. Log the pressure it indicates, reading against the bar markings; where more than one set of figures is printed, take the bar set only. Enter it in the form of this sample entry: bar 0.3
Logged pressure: bar 0.85
